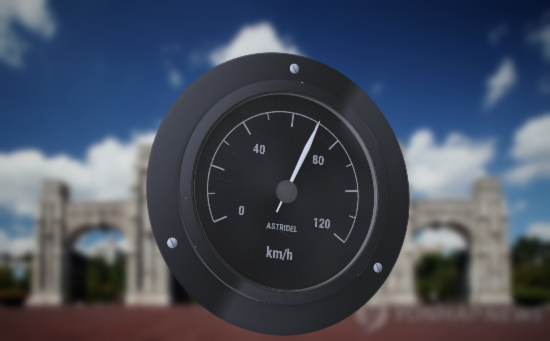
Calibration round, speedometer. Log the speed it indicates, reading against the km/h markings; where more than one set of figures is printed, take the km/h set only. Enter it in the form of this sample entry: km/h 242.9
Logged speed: km/h 70
